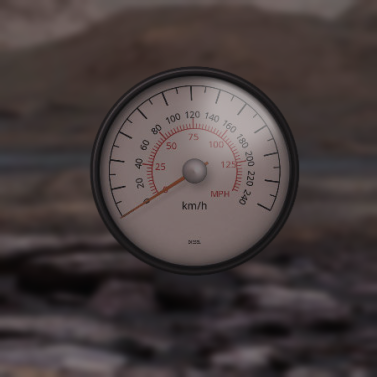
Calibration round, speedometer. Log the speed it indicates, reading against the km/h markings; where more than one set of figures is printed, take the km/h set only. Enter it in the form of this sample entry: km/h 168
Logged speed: km/h 0
